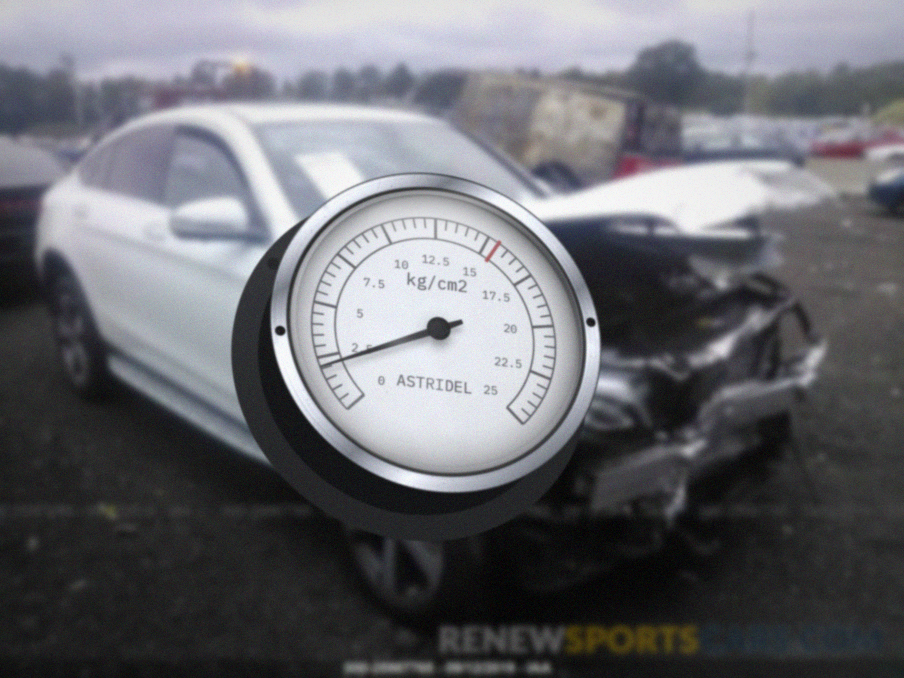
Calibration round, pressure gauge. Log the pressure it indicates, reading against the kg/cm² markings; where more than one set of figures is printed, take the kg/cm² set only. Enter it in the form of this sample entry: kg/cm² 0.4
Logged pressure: kg/cm² 2
